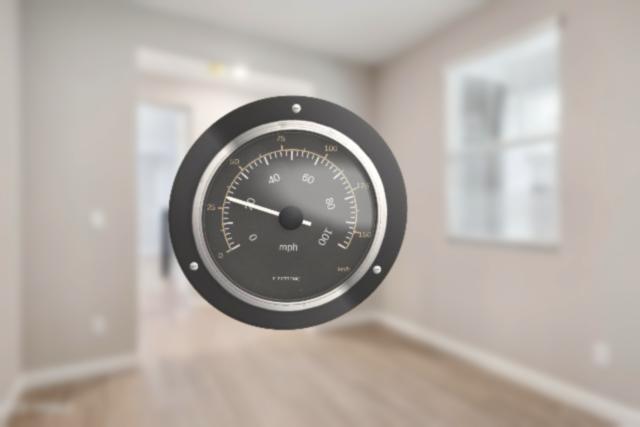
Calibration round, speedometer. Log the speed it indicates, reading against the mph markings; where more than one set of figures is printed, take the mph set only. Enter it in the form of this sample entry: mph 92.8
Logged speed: mph 20
